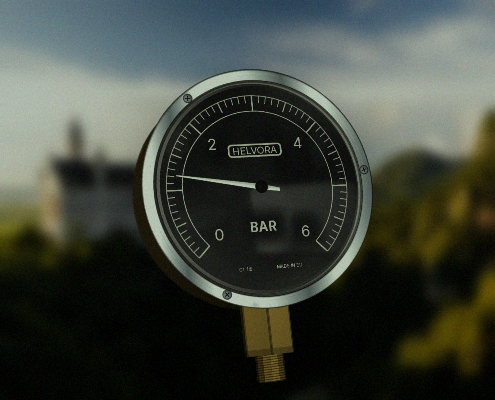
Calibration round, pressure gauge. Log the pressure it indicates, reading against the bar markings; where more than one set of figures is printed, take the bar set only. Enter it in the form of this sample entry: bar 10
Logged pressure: bar 1.2
